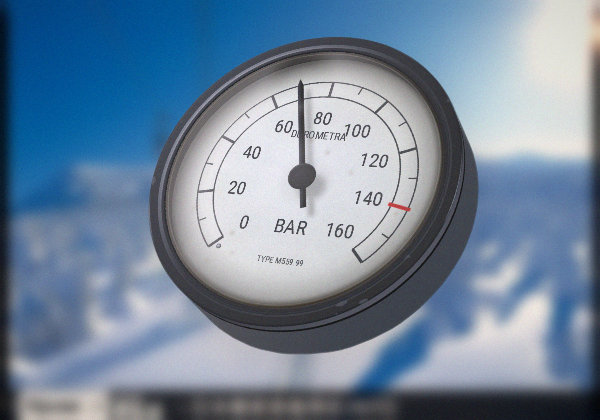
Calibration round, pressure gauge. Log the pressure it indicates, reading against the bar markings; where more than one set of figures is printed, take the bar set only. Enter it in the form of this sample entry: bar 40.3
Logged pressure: bar 70
